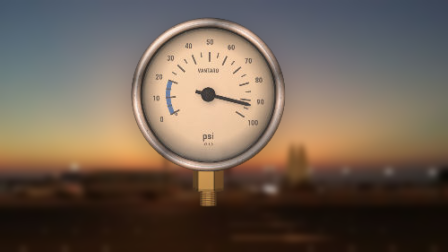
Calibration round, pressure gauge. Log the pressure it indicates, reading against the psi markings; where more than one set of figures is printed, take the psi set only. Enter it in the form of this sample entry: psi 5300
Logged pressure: psi 92.5
